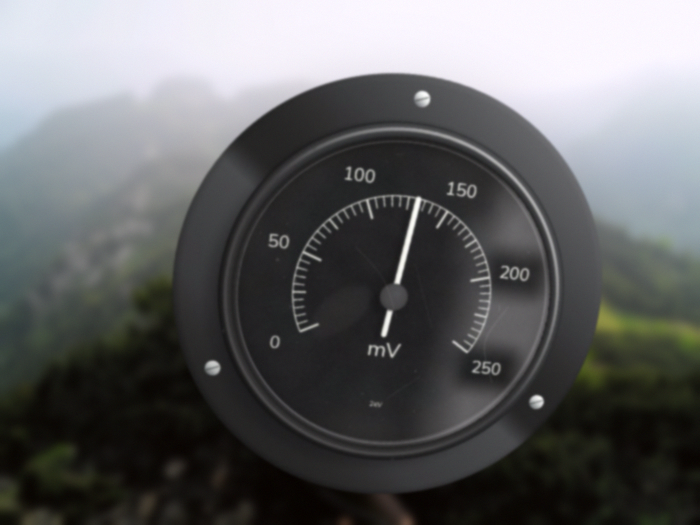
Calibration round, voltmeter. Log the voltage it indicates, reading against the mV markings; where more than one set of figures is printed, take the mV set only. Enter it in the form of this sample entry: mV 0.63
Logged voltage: mV 130
